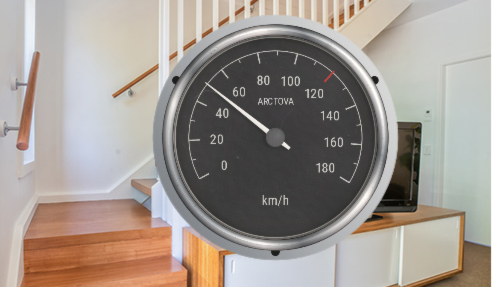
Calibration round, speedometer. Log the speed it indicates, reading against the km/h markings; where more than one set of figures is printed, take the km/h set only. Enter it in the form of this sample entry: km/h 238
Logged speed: km/h 50
